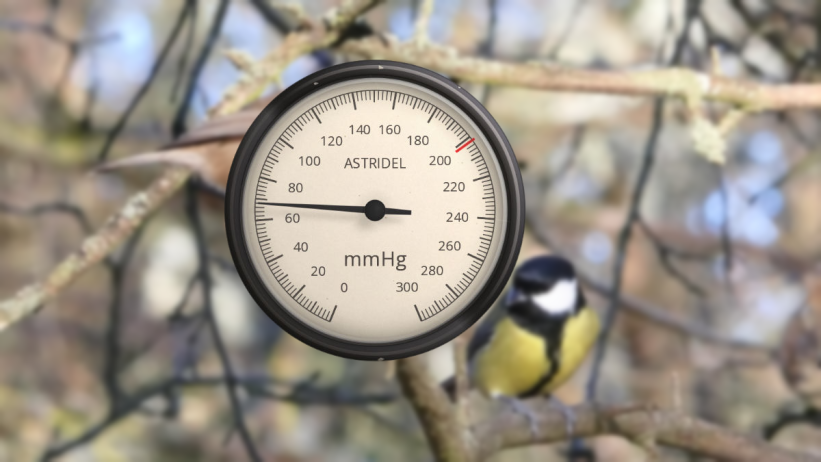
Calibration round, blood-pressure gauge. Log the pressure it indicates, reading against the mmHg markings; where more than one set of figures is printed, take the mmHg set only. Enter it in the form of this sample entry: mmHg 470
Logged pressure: mmHg 68
